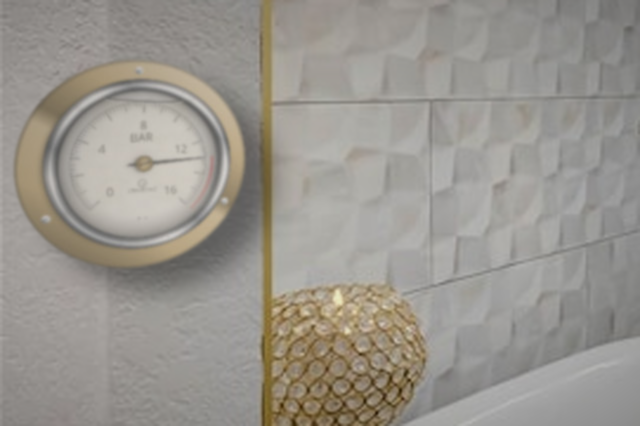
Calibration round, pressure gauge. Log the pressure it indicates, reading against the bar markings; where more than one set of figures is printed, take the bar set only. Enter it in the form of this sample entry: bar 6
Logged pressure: bar 13
